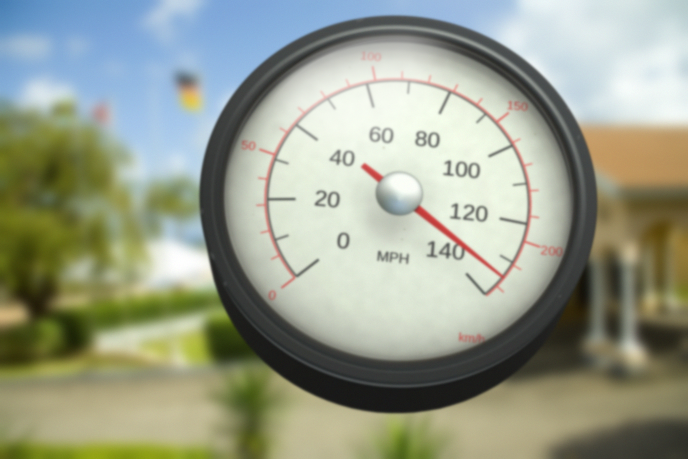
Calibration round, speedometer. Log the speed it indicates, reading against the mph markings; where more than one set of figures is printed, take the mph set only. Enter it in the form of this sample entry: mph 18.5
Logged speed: mph 135
